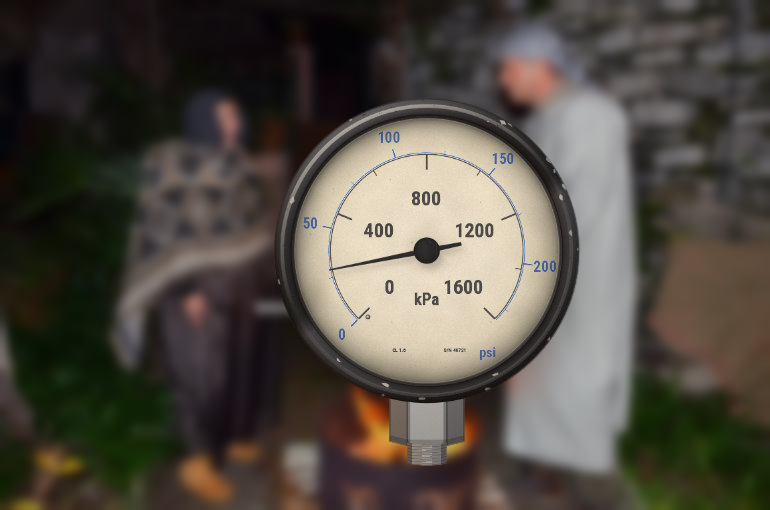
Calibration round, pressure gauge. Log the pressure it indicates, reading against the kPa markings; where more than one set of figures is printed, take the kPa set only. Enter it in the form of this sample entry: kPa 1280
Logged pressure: kPa 200
